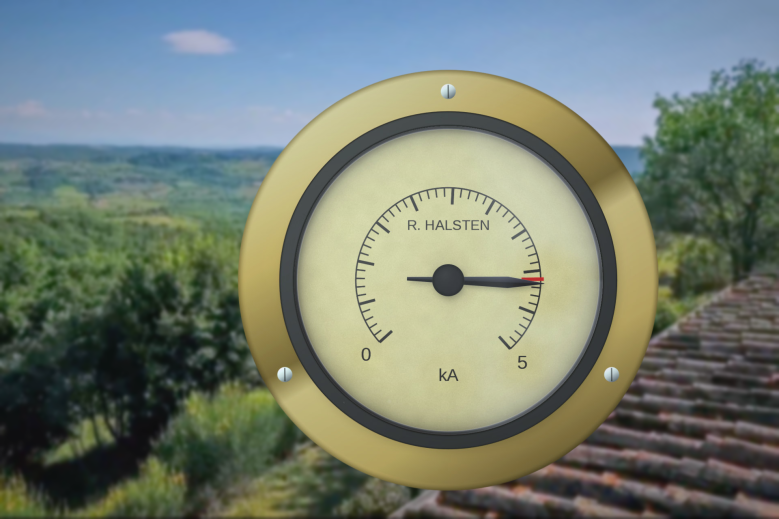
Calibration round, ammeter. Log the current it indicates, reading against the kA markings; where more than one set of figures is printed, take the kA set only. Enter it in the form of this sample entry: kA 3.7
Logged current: kA 4.15
